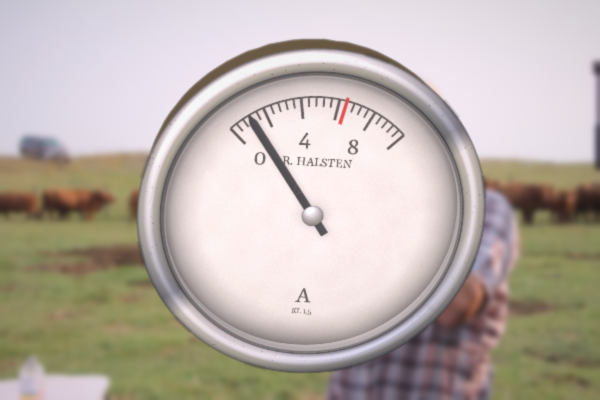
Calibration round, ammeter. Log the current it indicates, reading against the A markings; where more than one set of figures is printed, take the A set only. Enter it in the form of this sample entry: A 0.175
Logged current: A 1.2
